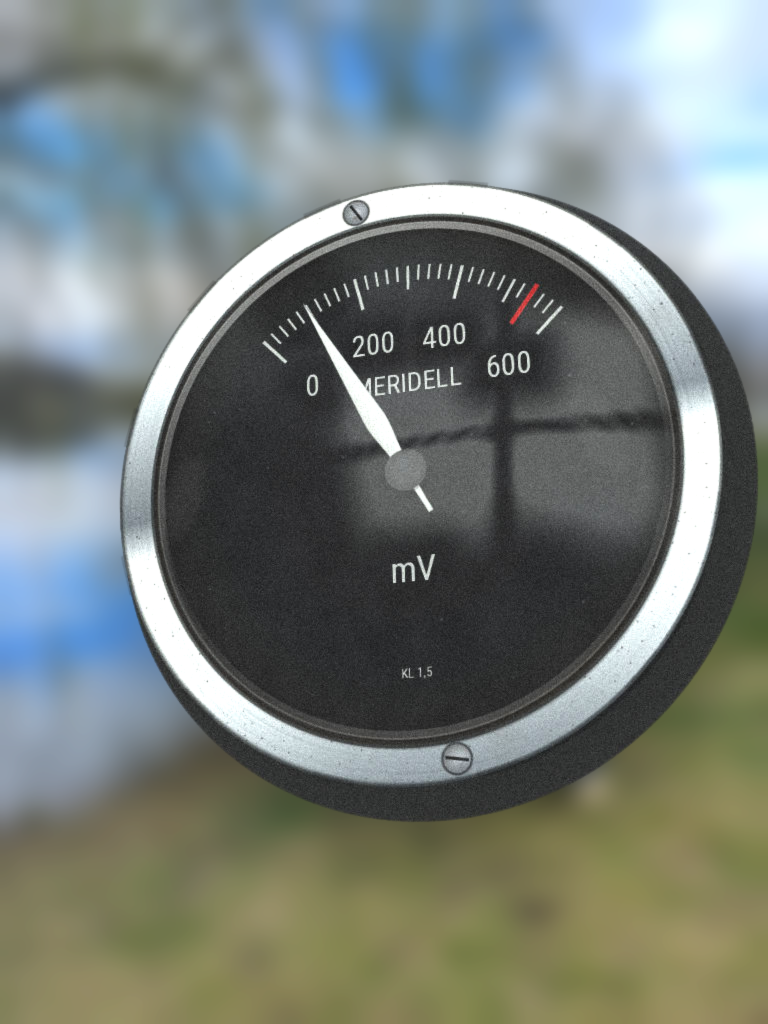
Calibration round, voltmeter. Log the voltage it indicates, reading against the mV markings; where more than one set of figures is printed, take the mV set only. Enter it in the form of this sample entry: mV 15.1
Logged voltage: mV 100
